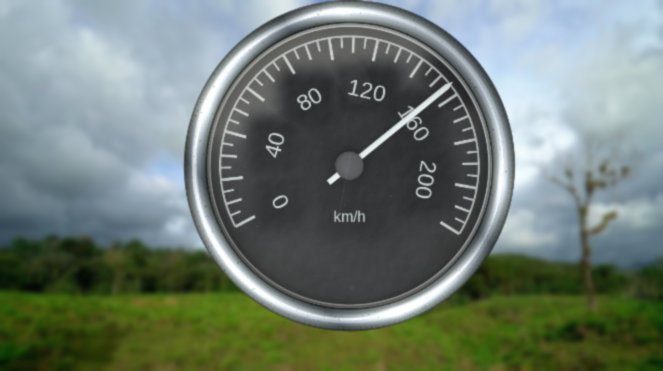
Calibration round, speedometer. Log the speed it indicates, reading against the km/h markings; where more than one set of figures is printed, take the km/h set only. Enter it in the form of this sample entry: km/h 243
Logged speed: km/h 155
